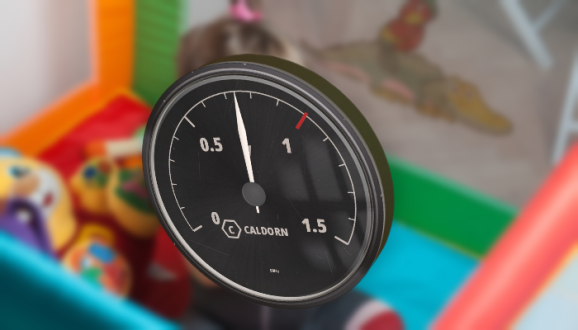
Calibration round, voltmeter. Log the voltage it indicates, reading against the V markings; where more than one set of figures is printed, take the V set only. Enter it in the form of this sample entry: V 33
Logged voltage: V 0.75
